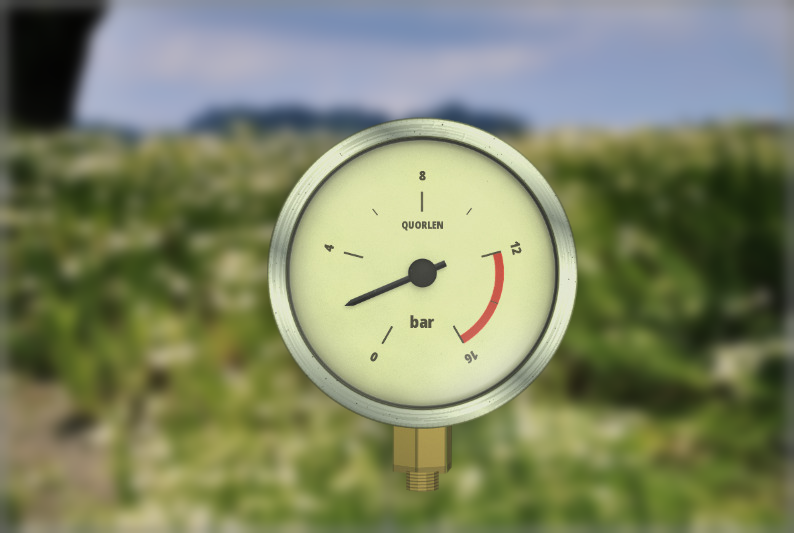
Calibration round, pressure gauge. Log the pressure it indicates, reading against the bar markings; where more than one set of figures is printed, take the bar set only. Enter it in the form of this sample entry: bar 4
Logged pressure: bar 2
